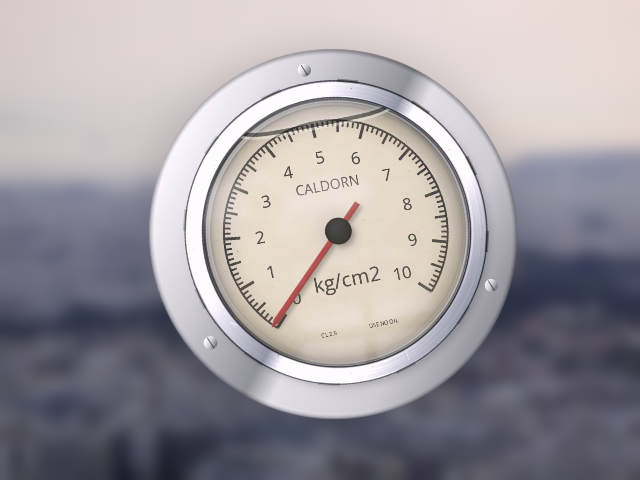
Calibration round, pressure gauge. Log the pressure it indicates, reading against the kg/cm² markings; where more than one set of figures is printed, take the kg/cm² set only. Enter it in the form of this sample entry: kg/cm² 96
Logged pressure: kg/cm² 0.1
